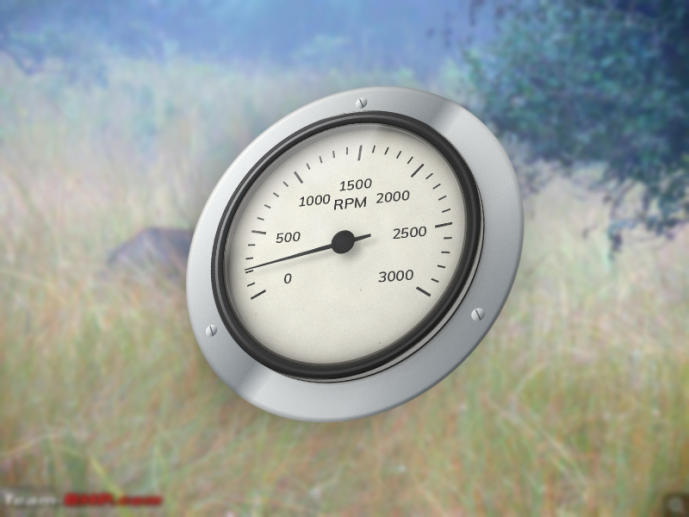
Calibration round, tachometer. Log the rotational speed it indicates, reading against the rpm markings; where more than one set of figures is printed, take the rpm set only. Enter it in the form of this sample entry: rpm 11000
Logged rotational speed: rpm 200
